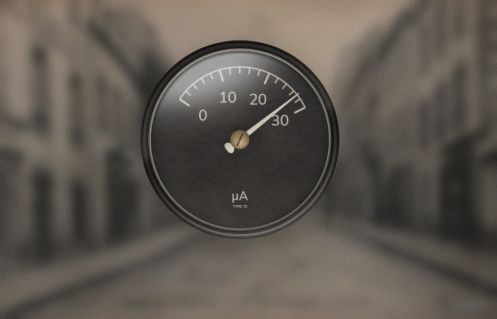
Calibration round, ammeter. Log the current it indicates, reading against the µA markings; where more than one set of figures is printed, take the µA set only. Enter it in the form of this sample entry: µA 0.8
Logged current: µA 27
